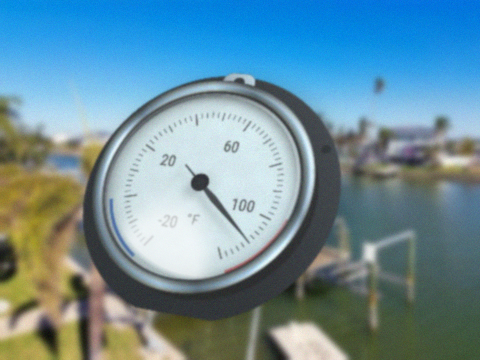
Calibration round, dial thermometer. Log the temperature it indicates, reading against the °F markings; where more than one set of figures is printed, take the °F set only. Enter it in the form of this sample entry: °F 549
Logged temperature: °F 110
